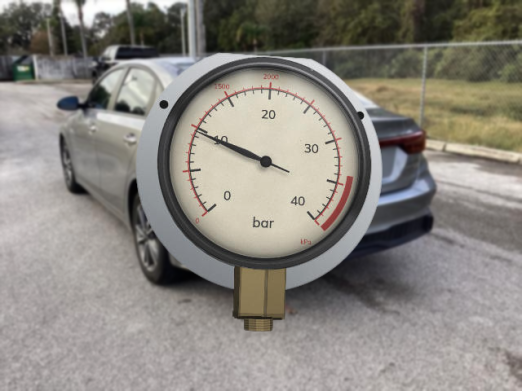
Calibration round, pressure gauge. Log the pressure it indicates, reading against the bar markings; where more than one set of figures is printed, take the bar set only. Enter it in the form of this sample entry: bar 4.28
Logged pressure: bar 9.5
